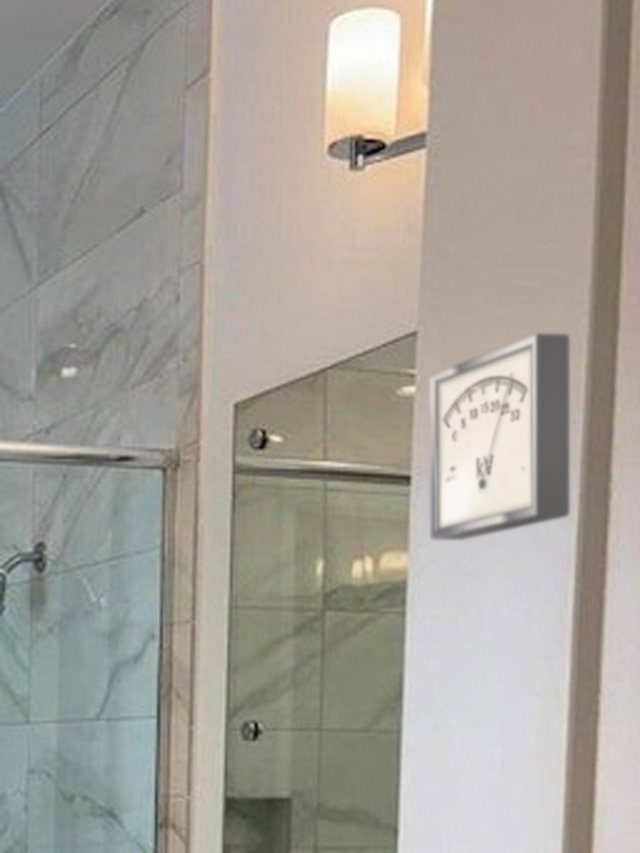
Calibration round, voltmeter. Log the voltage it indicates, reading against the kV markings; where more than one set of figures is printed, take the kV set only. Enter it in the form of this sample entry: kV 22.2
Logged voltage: kV 25
